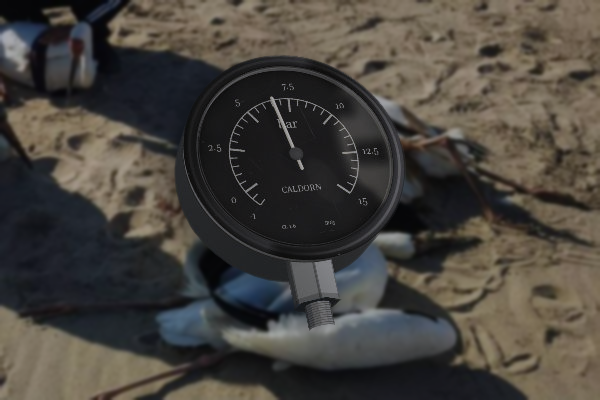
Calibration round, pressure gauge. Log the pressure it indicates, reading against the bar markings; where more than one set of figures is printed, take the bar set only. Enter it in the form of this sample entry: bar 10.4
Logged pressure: bar 6.5
